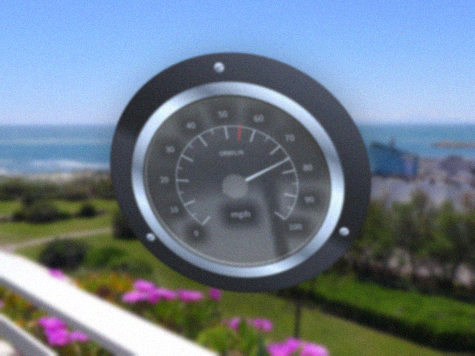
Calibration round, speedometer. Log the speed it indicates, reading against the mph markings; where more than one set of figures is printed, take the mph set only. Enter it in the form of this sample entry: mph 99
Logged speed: mph 75
